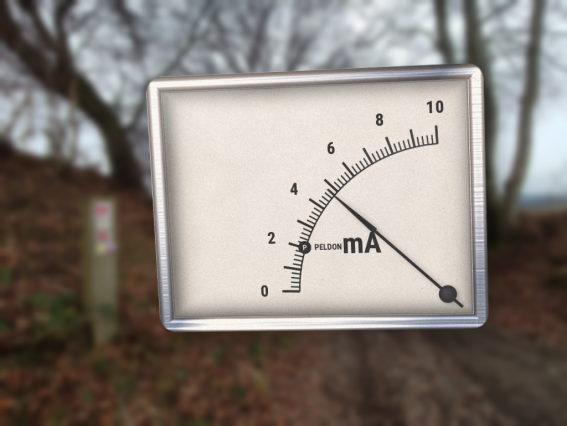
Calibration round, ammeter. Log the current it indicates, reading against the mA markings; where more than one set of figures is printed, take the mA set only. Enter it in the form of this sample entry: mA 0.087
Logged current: mA 4.8
